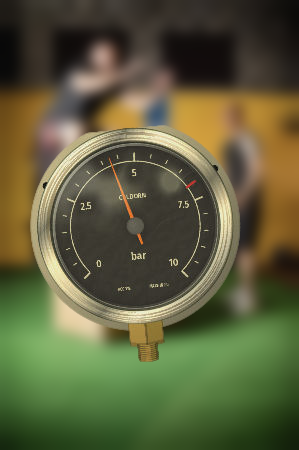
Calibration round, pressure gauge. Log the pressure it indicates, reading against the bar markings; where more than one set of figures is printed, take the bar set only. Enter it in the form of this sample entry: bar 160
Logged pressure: bar 4.25
